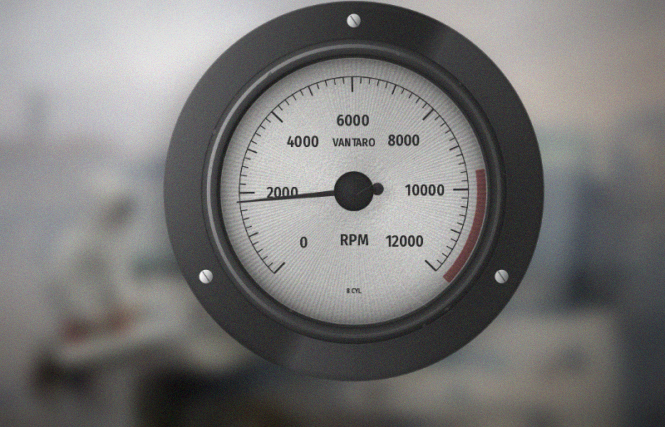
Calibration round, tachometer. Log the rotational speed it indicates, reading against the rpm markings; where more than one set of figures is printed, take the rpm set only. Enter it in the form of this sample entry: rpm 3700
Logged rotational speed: rpm 1800
